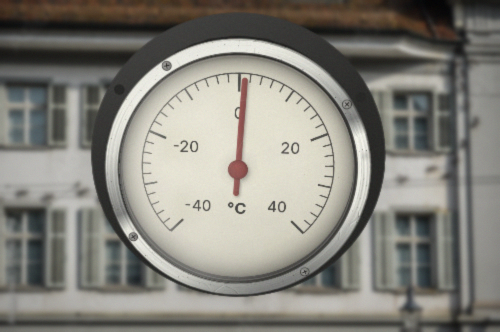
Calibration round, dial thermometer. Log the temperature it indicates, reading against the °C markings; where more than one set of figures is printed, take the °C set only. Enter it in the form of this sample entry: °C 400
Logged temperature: °C 1
